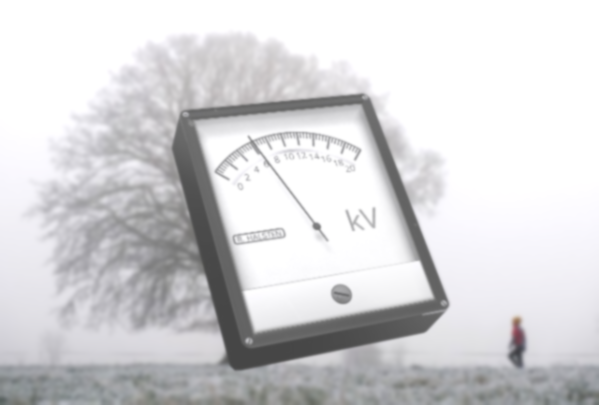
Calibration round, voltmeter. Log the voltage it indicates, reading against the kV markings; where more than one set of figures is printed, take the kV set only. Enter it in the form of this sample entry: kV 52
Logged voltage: kV 6
